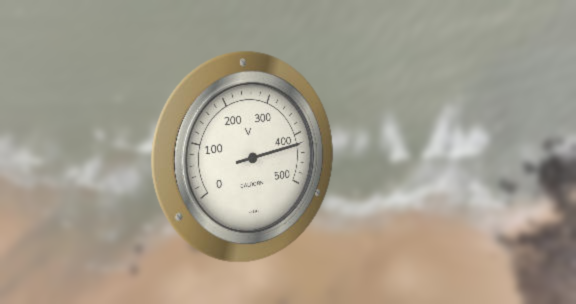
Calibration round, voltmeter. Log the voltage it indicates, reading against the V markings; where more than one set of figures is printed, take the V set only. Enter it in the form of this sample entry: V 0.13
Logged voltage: V 420
